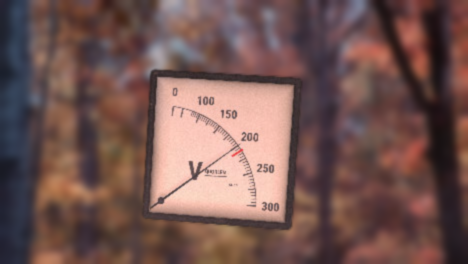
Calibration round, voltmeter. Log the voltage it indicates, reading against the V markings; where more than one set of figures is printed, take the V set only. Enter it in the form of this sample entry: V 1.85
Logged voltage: V 200
